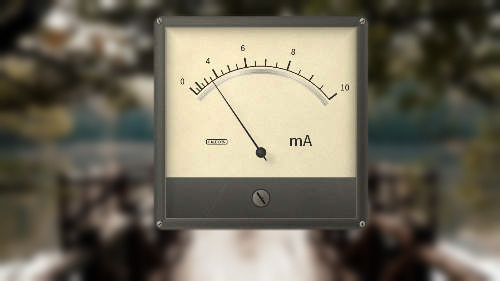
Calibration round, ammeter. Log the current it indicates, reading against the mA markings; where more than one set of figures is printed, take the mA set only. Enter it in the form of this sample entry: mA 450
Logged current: mA 3.5
